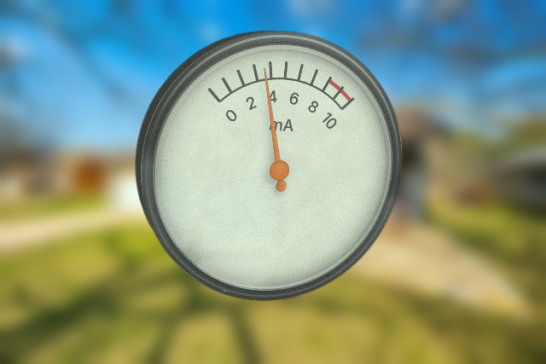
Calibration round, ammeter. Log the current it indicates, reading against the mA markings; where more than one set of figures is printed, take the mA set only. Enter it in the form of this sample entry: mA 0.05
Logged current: mA 3.5
